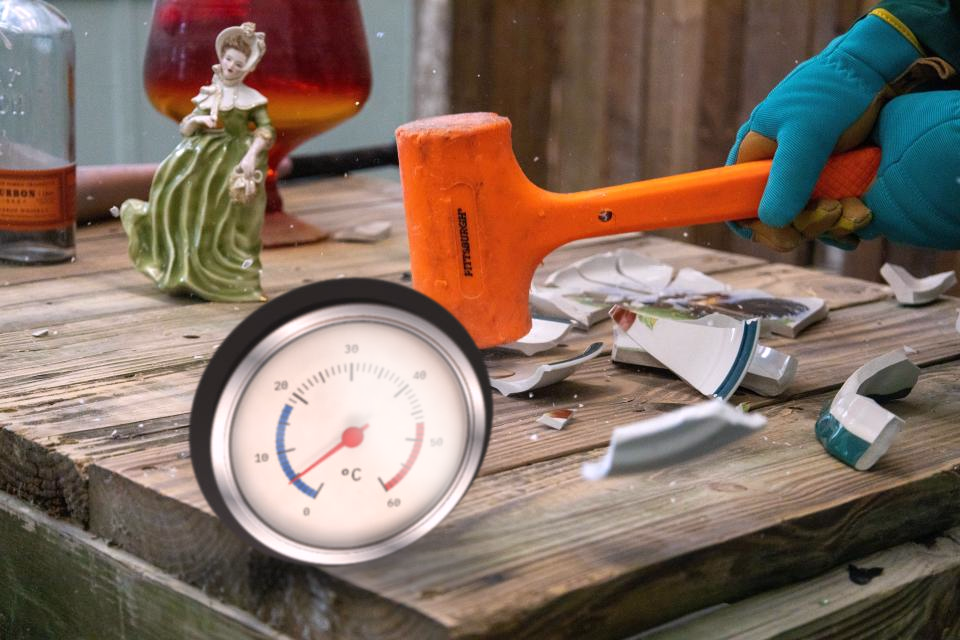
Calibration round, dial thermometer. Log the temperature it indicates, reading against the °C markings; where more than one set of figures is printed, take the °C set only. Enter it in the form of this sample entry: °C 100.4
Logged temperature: °C 5
